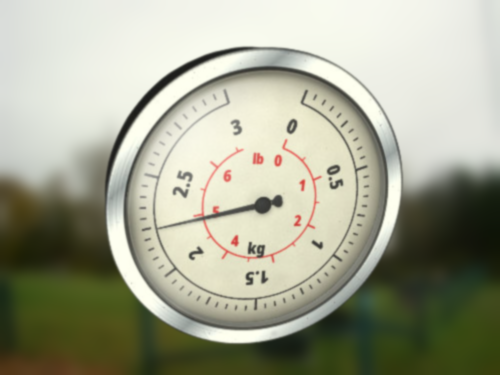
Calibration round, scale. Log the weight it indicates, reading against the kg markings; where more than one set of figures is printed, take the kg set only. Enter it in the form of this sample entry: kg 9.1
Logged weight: kg 2.25
